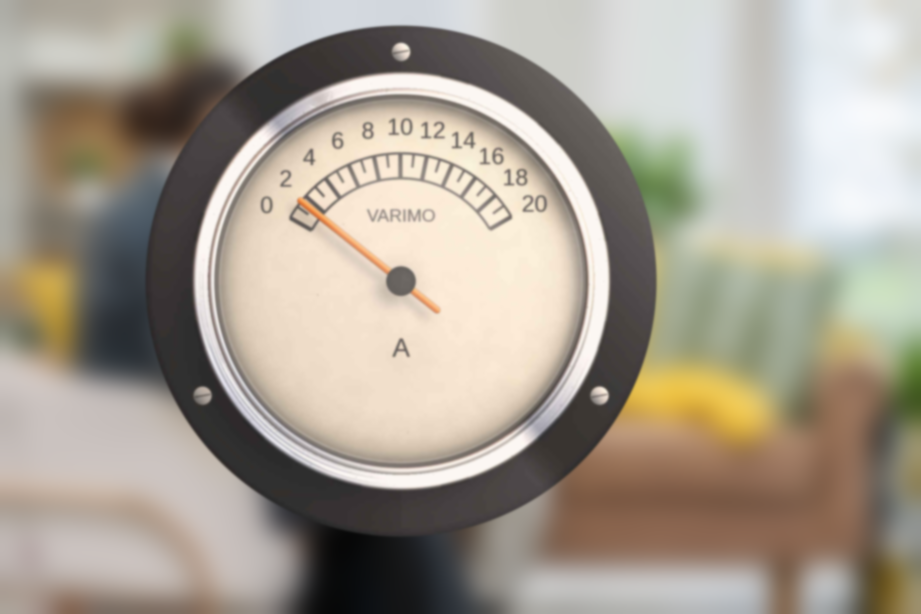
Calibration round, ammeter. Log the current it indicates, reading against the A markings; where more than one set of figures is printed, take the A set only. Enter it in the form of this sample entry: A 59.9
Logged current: A 1.5
